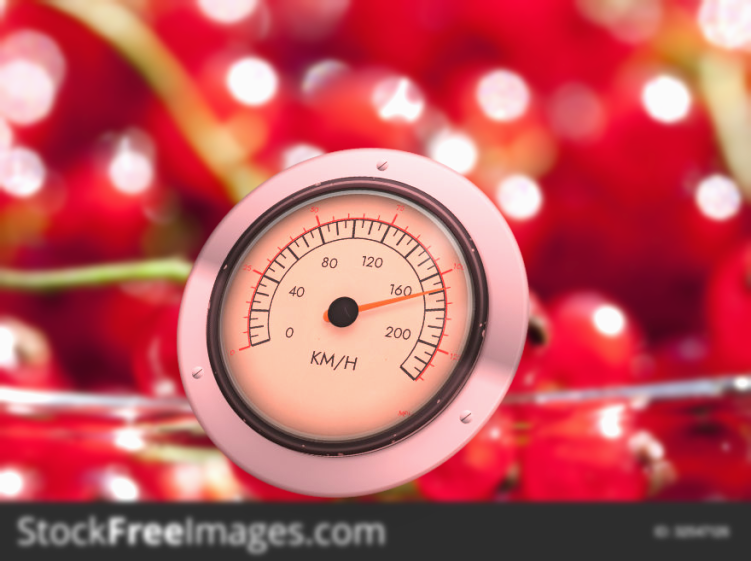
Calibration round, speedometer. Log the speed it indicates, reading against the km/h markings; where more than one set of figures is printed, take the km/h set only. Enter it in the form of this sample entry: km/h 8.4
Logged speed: km/h 170
